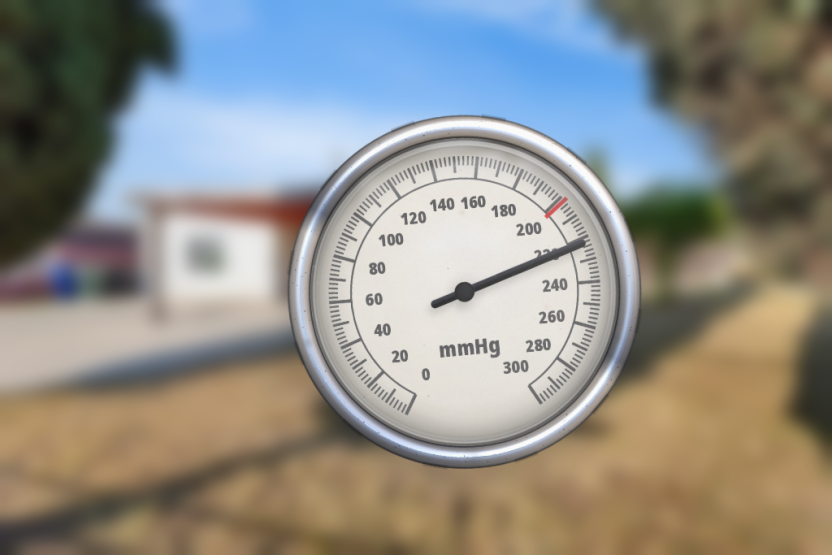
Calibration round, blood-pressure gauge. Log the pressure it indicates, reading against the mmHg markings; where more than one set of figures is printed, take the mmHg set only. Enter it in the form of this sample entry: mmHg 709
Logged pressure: mmHg 222
